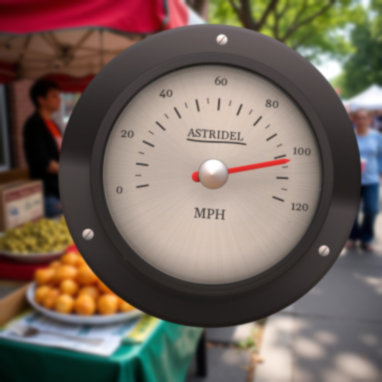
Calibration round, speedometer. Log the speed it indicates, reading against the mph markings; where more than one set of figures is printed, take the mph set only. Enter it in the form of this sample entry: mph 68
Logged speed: mph 102.5
